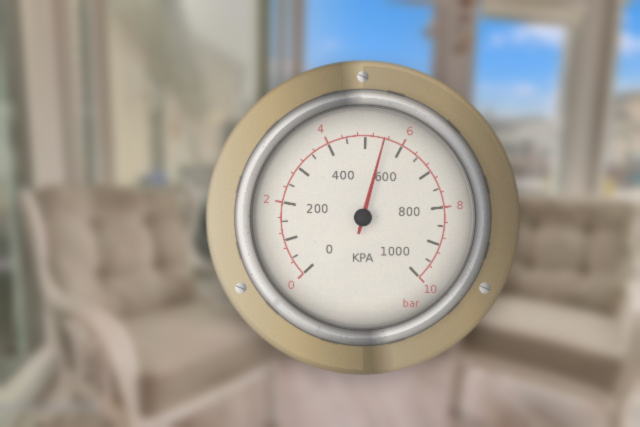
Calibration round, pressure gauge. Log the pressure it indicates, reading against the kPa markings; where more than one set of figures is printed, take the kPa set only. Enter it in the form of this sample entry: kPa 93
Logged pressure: kPa 550
